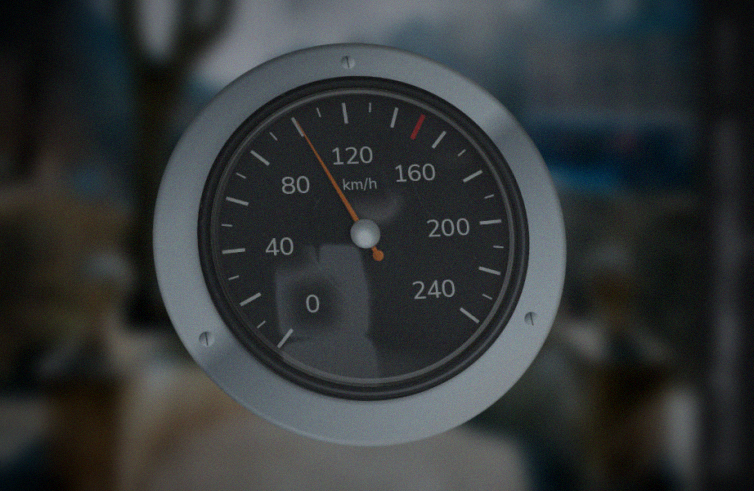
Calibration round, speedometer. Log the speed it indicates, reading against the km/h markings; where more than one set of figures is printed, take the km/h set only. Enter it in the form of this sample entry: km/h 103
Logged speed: km/h 100
